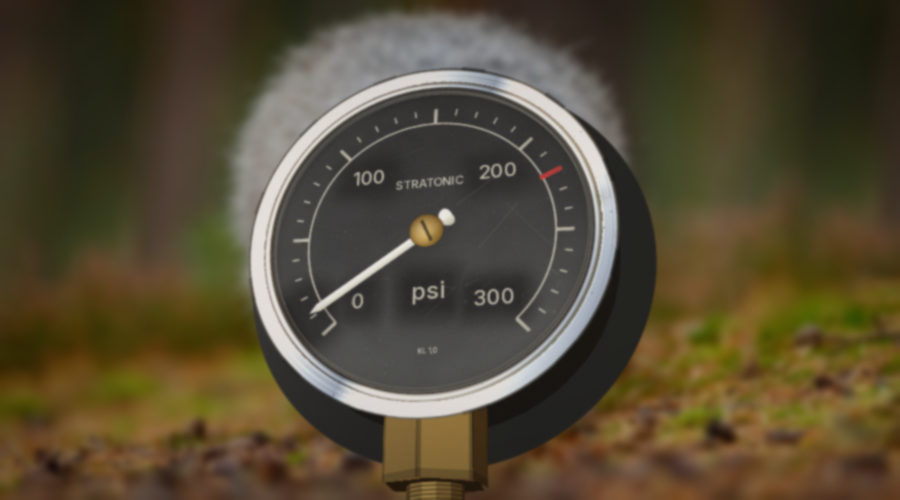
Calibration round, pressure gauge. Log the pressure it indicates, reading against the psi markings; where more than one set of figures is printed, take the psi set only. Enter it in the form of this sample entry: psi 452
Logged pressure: psi 10
